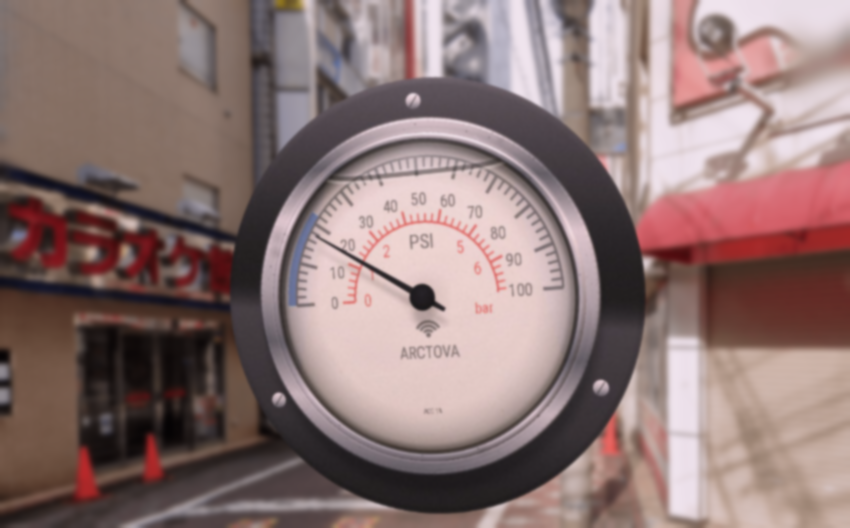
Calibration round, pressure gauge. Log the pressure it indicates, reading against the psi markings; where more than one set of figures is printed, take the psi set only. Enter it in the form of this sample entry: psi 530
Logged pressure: psi 18
